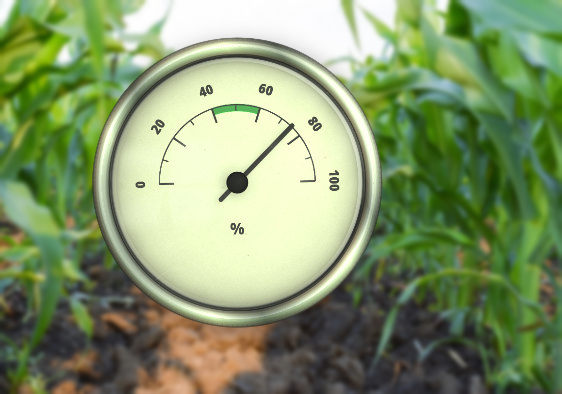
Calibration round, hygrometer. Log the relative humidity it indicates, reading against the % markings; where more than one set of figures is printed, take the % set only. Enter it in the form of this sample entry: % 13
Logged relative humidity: % 75
